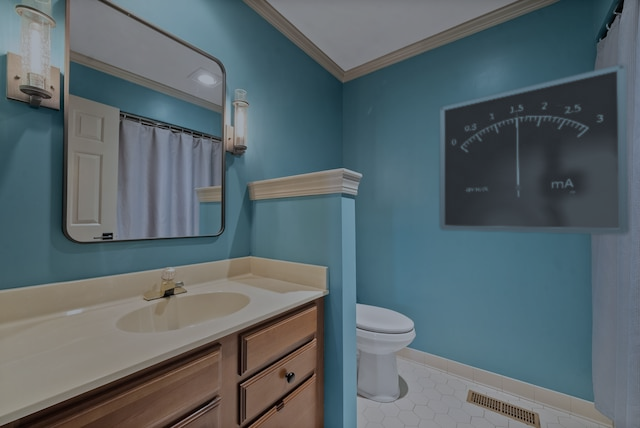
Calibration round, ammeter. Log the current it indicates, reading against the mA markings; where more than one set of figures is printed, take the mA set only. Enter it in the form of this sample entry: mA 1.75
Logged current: mA 1.5
